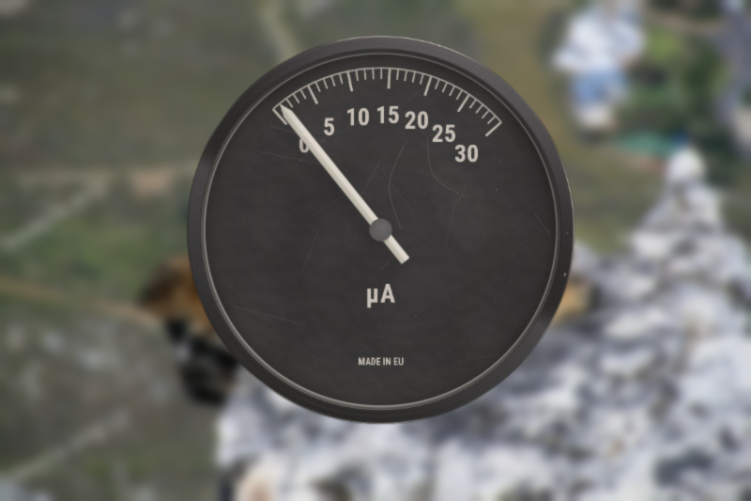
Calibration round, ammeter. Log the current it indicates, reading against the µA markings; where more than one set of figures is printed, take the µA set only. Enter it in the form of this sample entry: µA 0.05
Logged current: µA 1
